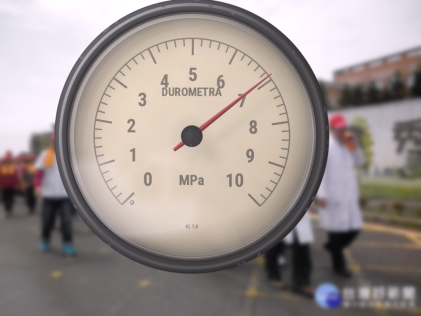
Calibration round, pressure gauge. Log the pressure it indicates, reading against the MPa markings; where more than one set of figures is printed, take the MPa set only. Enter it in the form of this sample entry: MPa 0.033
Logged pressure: MPa 6.9
